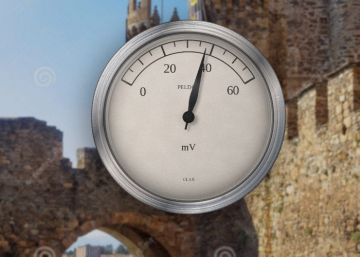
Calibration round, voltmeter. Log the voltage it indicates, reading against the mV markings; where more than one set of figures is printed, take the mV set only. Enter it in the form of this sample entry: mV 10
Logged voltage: mV 37.5
